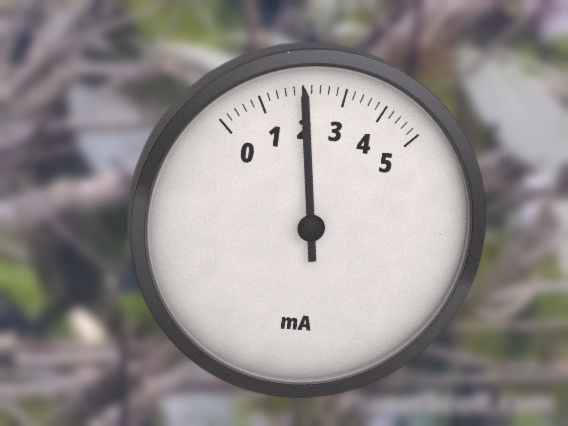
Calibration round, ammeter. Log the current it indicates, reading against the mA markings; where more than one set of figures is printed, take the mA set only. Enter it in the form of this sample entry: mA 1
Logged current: mA 2
